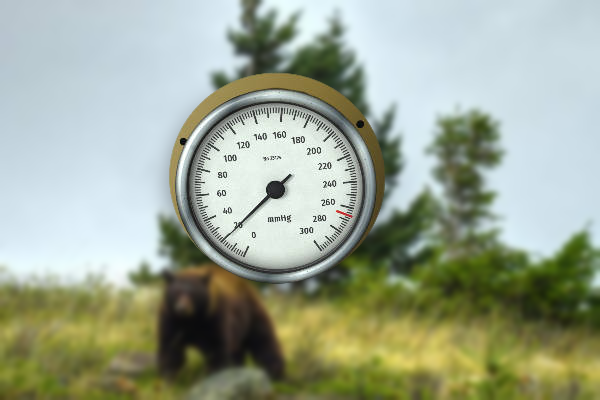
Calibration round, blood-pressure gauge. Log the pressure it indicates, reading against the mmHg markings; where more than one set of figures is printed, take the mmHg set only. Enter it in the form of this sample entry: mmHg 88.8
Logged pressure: mmHg 20
